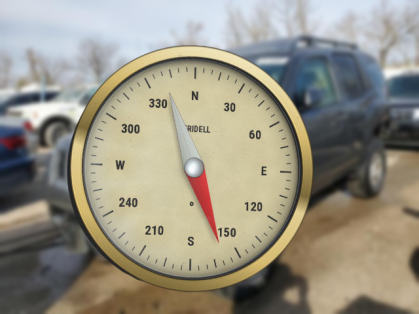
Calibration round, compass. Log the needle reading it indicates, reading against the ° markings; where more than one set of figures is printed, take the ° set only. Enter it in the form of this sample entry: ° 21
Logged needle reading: ° 160
